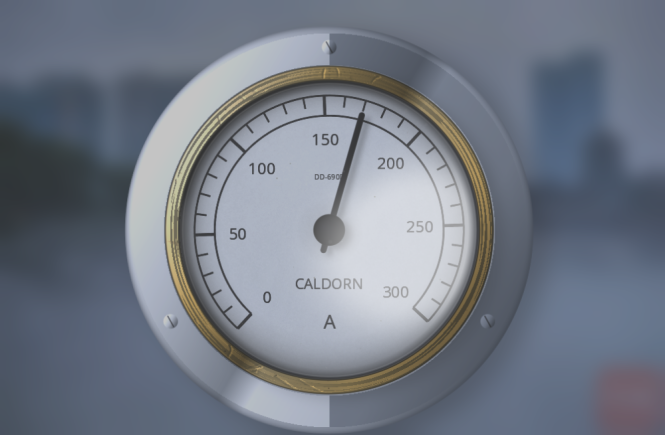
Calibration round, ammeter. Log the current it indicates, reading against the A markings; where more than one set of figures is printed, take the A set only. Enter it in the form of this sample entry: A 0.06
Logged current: A 170
